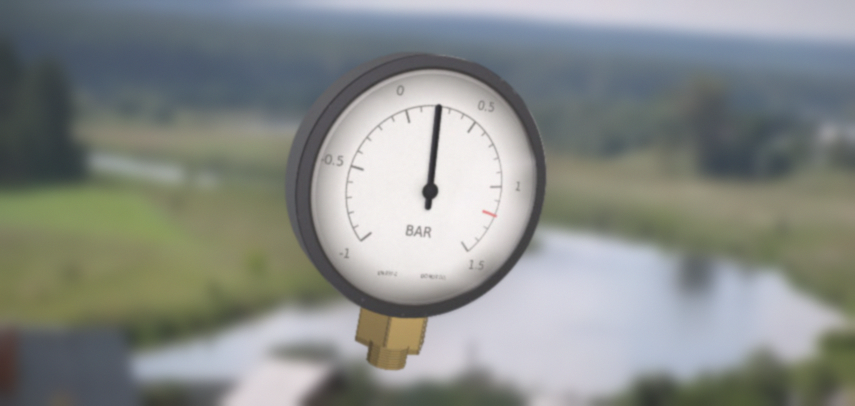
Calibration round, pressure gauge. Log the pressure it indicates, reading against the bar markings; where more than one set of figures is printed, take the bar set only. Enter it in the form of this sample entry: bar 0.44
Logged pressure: bar 0.2
